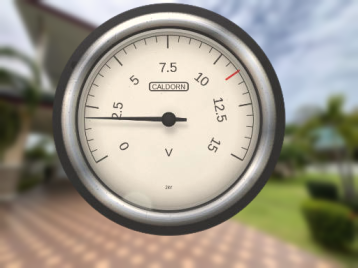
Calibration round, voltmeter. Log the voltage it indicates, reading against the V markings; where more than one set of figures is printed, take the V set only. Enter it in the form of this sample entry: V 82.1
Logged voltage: V 2
